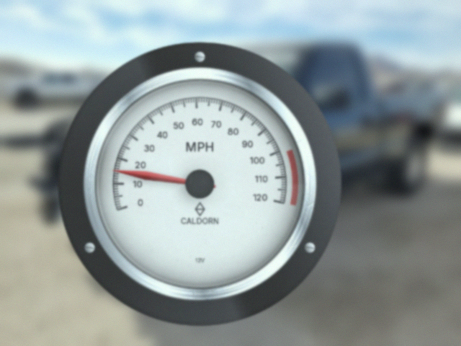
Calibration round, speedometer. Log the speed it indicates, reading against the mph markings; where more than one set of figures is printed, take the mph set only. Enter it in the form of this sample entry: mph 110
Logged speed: mph 15
